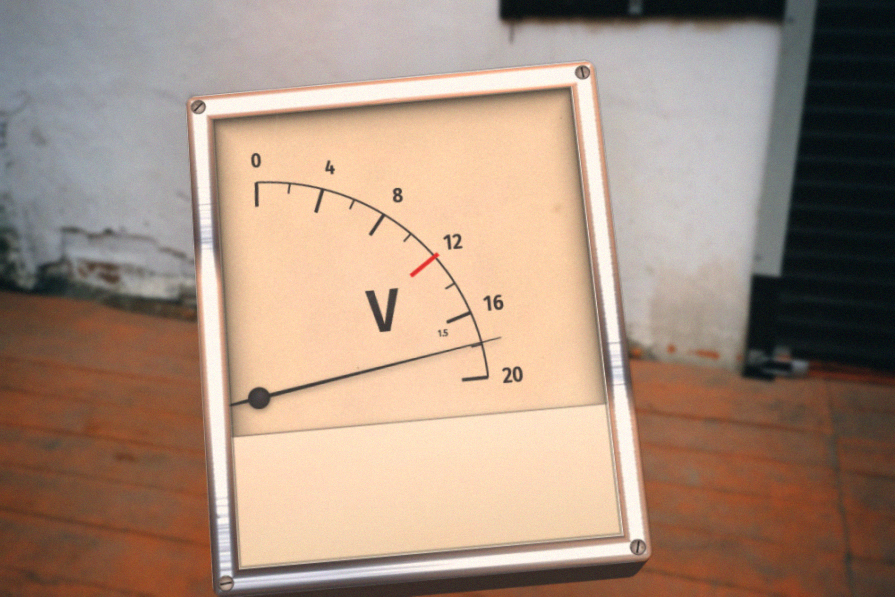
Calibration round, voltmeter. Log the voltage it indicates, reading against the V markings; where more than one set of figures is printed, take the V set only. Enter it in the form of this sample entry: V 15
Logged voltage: V 18
